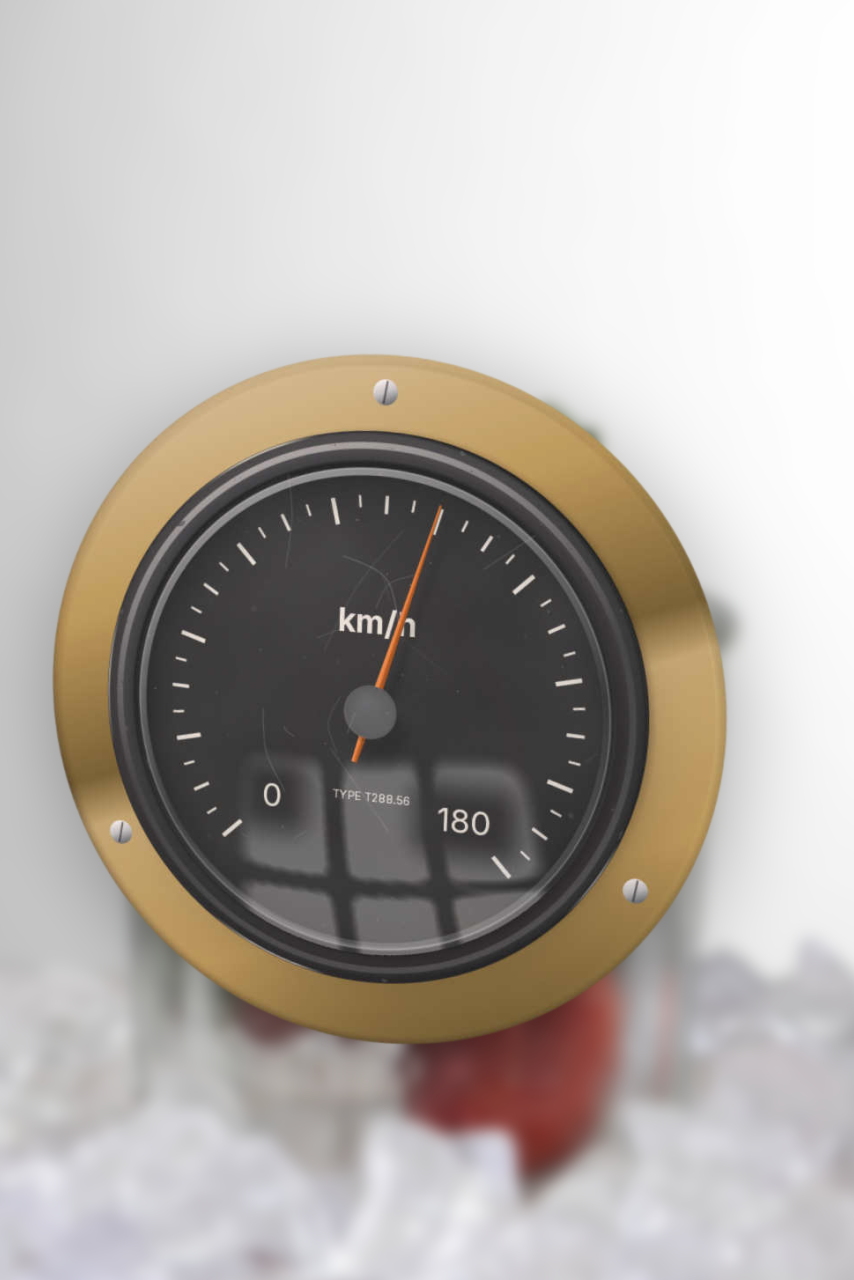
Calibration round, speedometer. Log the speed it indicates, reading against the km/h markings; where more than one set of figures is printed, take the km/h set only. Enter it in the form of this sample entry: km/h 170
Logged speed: km/h 100
